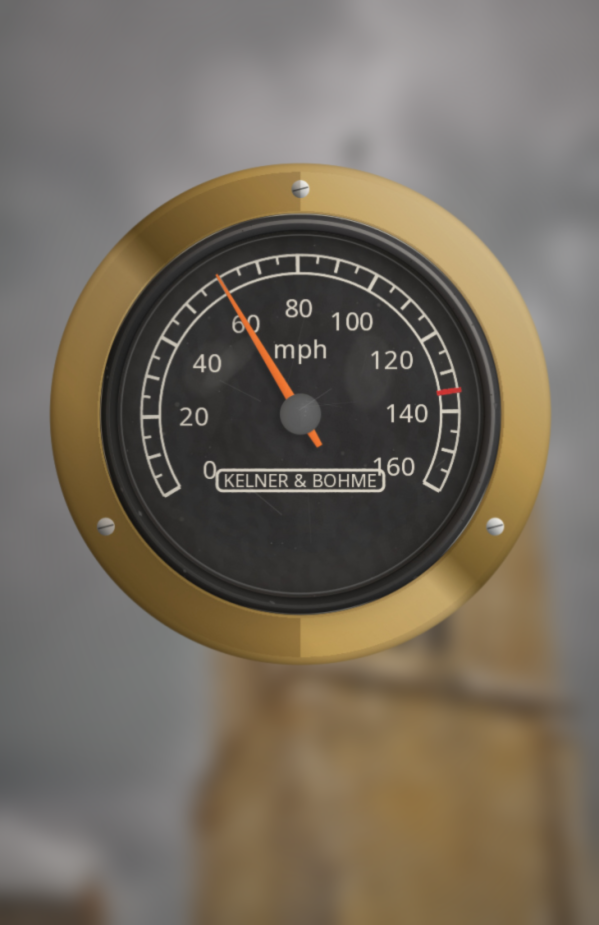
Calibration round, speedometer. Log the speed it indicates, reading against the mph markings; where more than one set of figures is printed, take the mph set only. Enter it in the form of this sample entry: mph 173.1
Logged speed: mph 60
